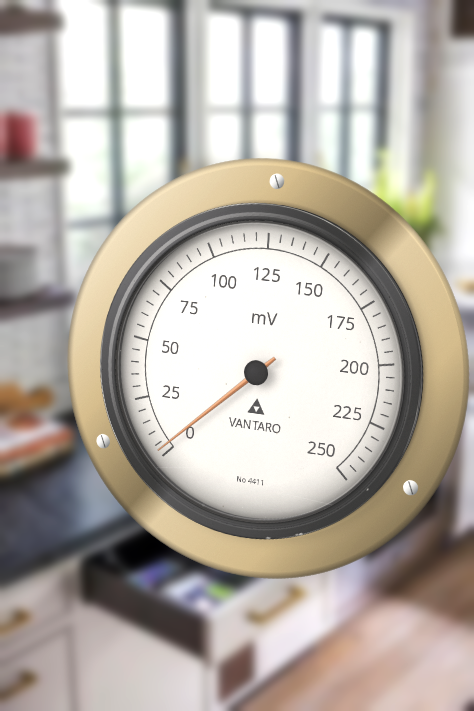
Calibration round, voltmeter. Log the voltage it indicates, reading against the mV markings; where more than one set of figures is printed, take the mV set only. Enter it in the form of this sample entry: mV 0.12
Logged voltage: mV 2.5
